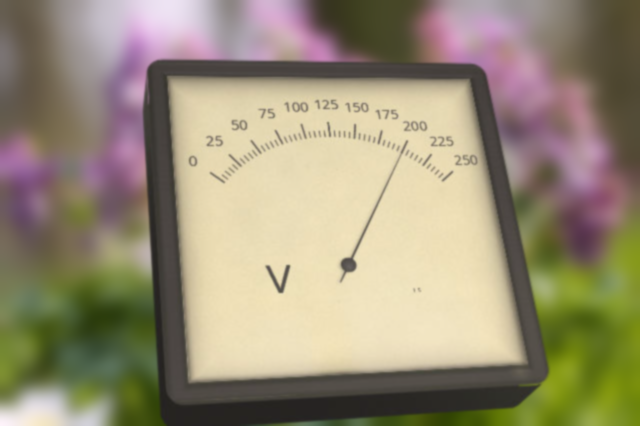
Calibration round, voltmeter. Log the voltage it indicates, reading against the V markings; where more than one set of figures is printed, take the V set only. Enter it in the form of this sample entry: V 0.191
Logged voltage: V 200
